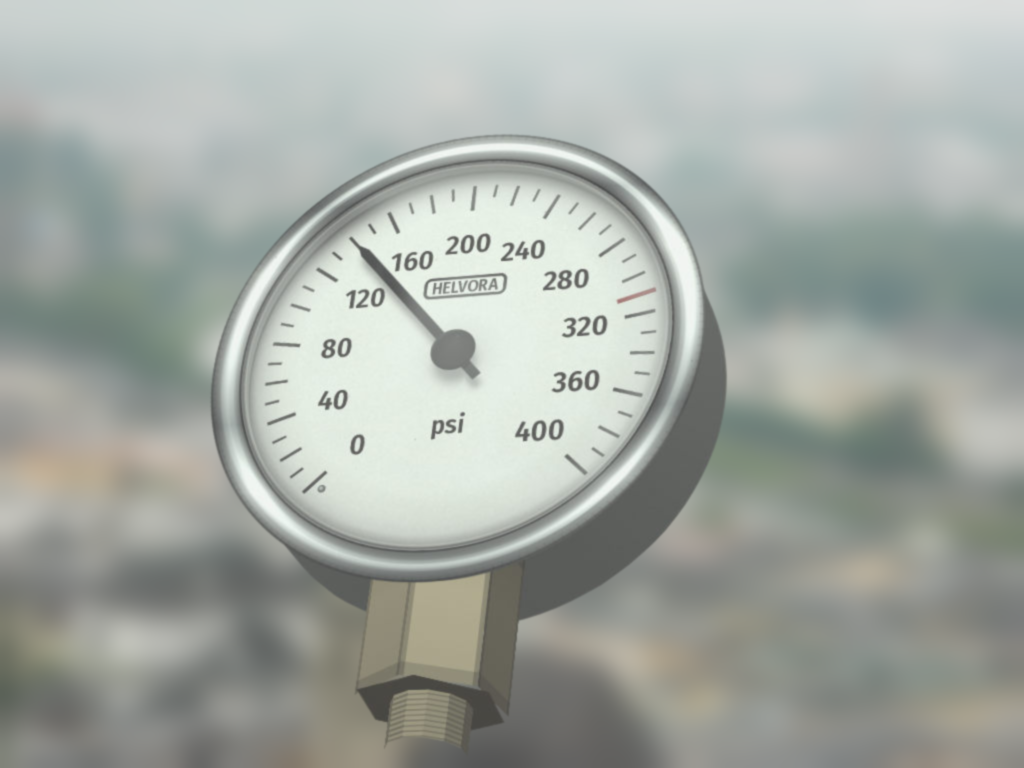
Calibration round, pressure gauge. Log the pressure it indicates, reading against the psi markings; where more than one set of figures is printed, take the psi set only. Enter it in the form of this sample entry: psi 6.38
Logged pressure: psi 140
